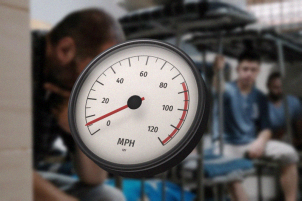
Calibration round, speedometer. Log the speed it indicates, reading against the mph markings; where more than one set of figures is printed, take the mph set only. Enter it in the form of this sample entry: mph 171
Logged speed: mph 5
